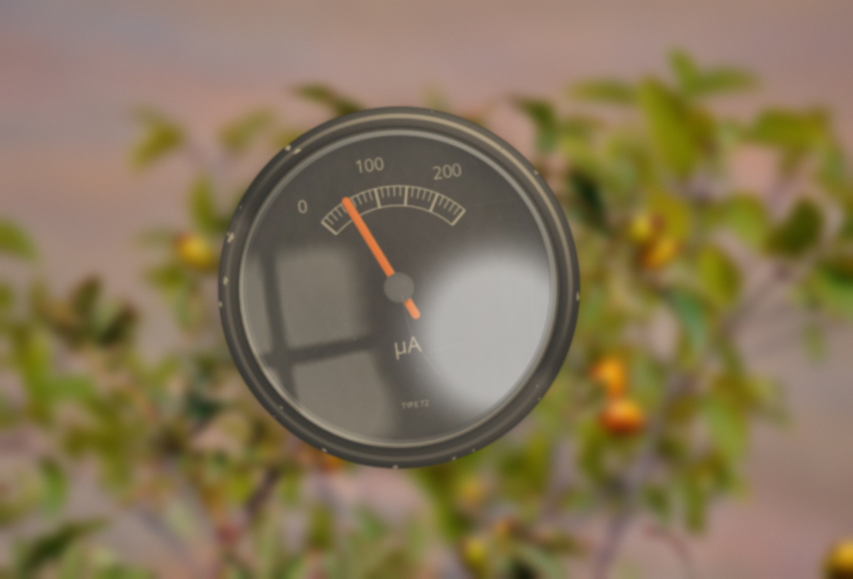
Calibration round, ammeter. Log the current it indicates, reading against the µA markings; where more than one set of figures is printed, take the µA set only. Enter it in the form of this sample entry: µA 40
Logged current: µA 50
